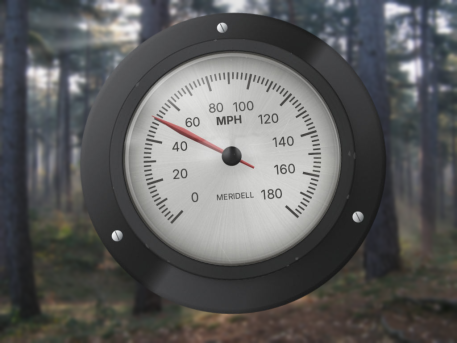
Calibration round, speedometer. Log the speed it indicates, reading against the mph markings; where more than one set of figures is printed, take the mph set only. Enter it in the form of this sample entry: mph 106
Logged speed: mph 50
